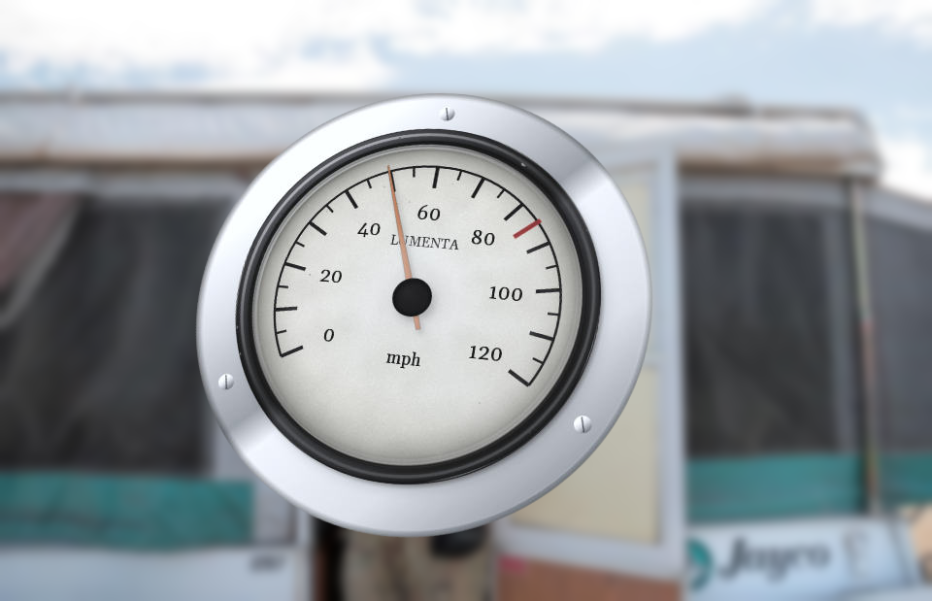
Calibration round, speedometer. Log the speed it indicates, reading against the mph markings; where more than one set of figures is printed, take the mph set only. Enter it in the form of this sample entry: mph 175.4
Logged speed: mph 50
